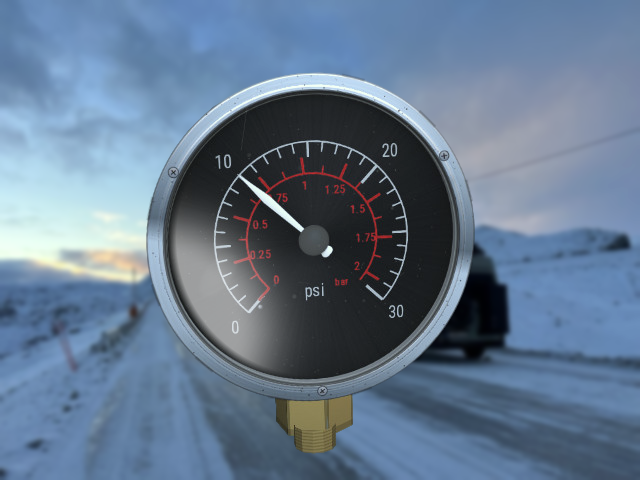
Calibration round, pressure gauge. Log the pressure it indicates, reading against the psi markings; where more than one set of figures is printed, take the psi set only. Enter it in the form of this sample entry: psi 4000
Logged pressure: psi 10
